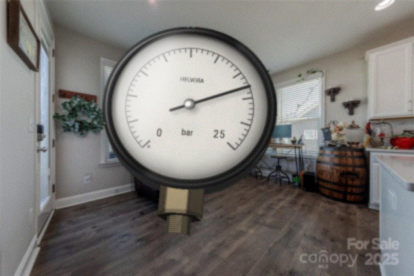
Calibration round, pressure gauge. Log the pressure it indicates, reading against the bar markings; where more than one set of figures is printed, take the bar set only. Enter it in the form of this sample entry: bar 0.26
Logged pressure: bar 19
